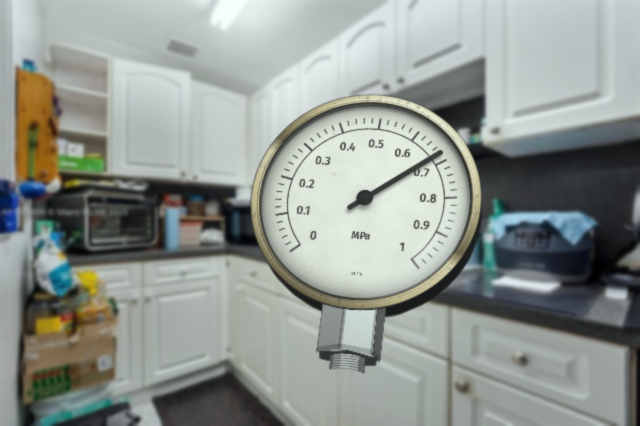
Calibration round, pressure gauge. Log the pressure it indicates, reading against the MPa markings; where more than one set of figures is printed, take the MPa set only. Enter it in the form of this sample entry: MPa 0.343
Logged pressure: MPa 0.68
